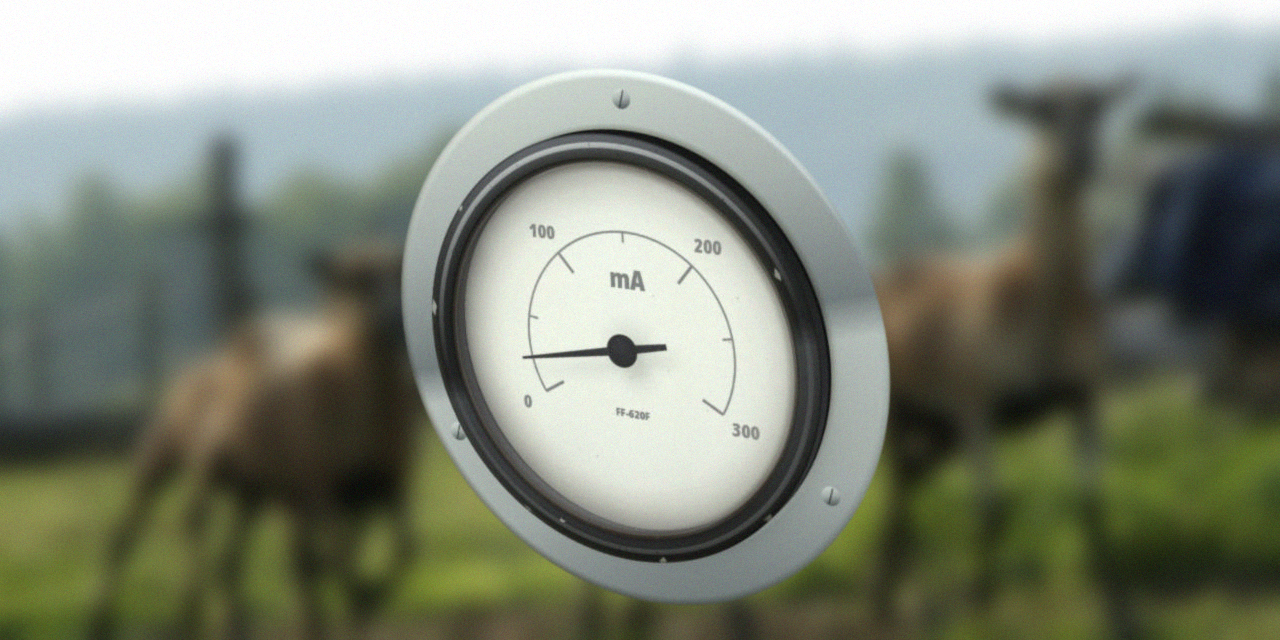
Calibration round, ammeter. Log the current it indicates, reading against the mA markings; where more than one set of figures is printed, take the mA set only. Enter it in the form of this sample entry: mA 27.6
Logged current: mA 25
